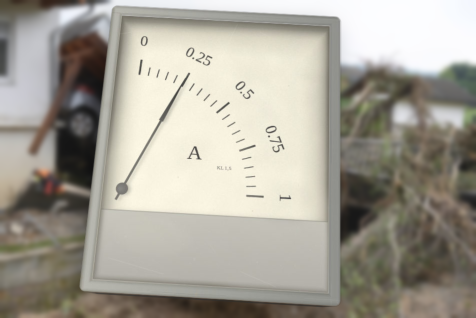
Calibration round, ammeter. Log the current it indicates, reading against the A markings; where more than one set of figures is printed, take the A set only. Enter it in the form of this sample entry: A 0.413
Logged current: A 0.25
